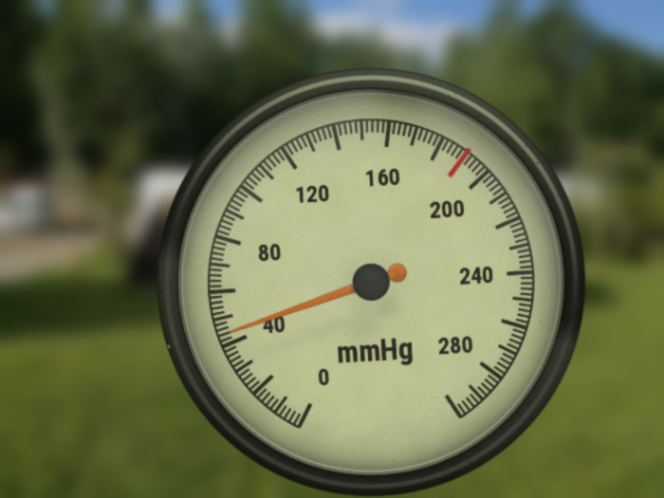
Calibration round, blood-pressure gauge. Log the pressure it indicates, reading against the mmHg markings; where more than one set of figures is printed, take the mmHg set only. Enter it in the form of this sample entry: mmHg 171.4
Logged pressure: mmHg 44
